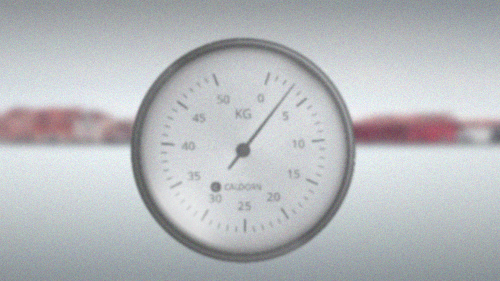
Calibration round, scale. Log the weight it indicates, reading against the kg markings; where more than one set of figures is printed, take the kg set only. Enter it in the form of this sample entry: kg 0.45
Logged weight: kg 3
